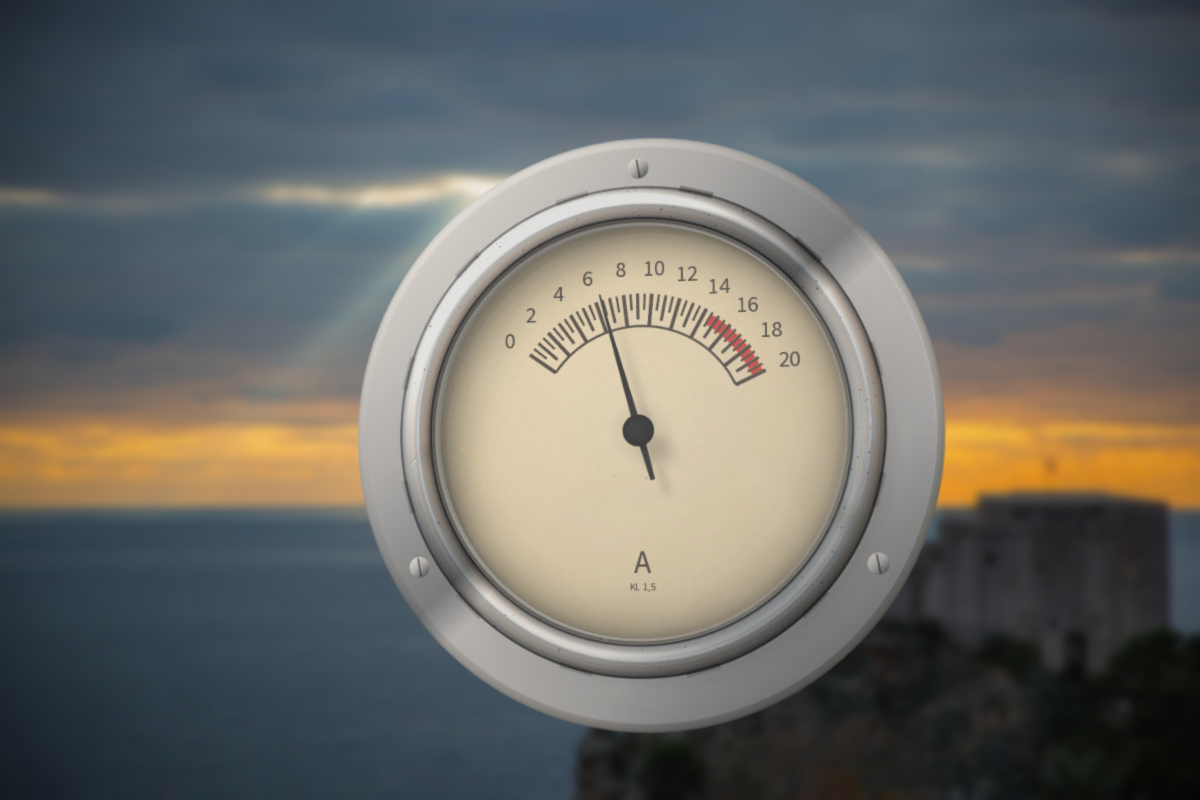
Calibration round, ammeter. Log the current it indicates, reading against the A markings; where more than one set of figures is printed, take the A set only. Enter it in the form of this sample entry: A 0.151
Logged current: A 6.5
